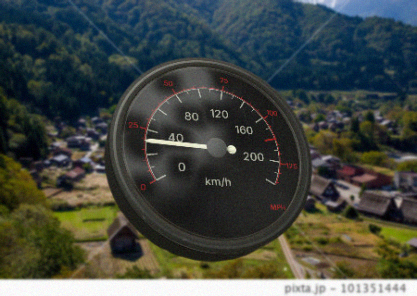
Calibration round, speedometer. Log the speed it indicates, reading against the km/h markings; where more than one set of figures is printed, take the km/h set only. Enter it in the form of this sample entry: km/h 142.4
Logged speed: km/h 30
